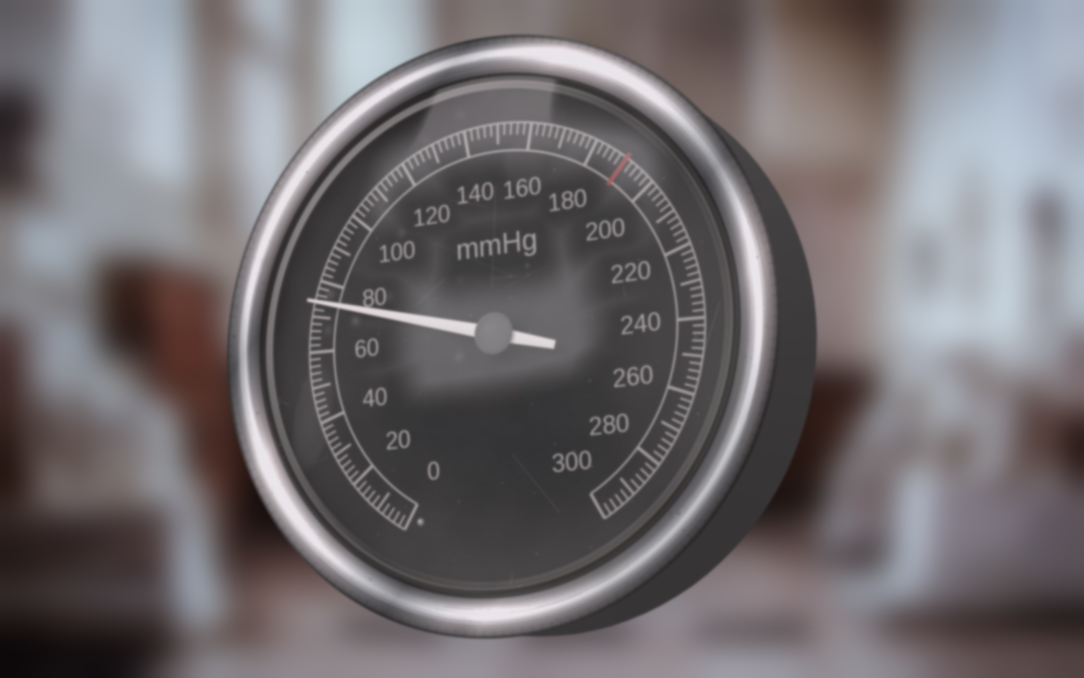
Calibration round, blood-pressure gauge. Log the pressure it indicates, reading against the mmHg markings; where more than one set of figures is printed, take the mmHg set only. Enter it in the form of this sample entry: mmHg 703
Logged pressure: mmHg 74
